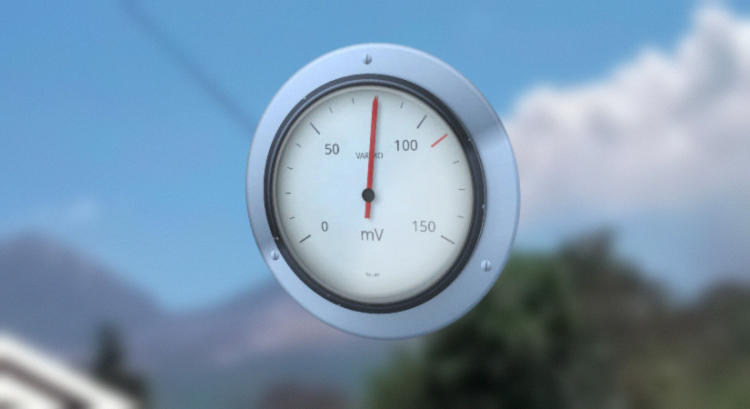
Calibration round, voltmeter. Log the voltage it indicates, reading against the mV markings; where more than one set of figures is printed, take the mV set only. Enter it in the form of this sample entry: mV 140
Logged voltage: mV 80
